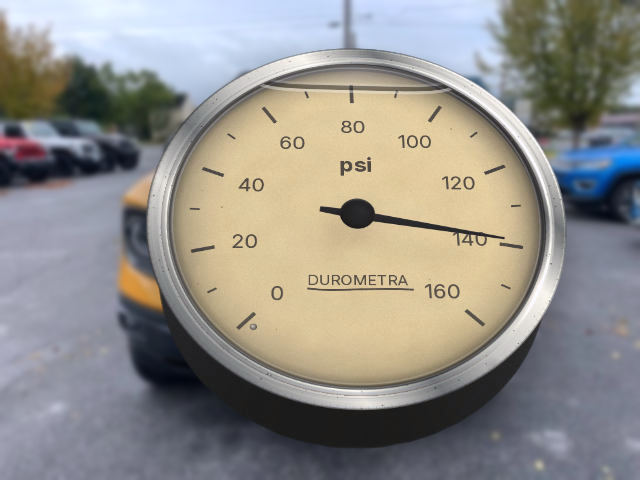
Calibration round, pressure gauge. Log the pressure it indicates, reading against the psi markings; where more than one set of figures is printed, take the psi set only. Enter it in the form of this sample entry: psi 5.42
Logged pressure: psi 140
